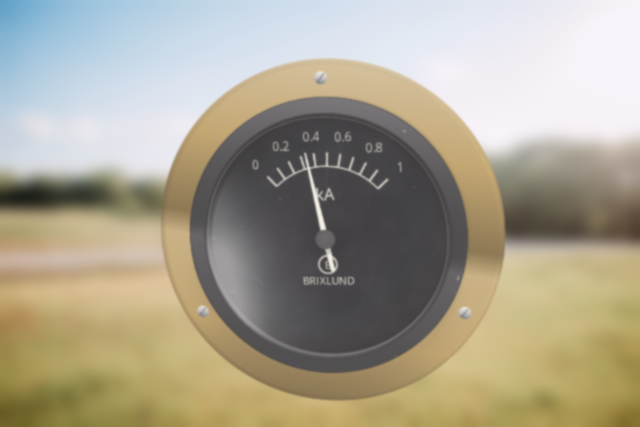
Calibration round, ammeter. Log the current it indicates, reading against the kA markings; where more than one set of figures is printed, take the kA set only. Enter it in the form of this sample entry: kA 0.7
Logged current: kA 0.35
